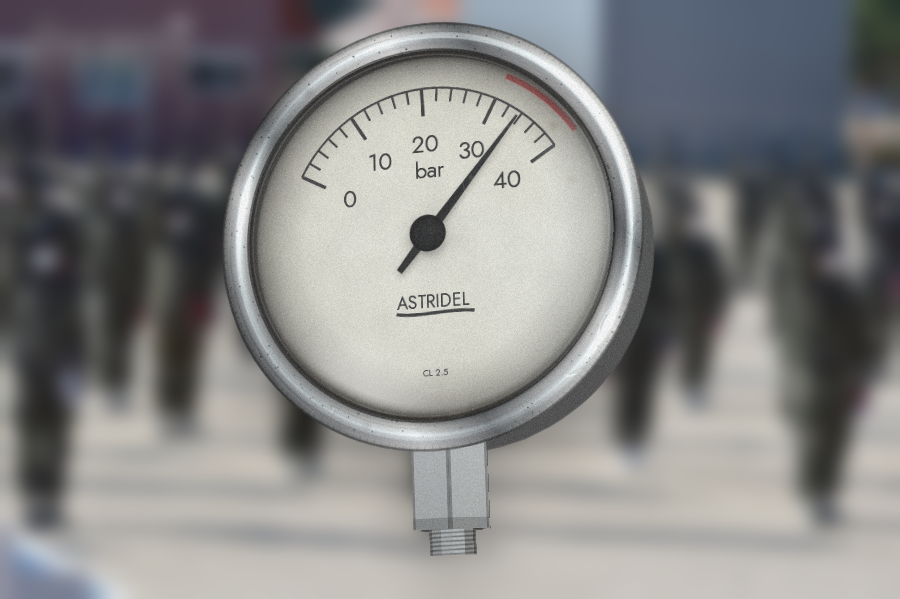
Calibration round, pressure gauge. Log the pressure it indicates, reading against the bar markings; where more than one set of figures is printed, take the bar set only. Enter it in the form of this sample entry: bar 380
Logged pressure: bar 34
